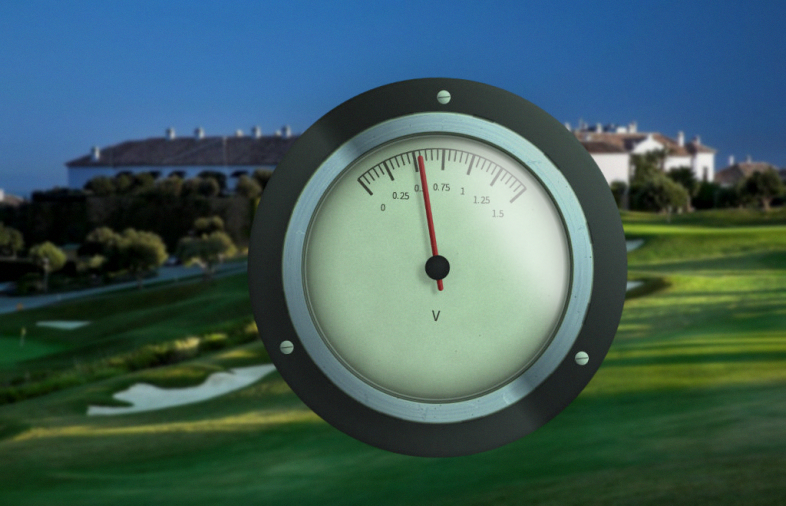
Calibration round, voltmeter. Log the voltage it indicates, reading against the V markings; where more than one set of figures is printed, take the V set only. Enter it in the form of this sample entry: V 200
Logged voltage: V 0.55
